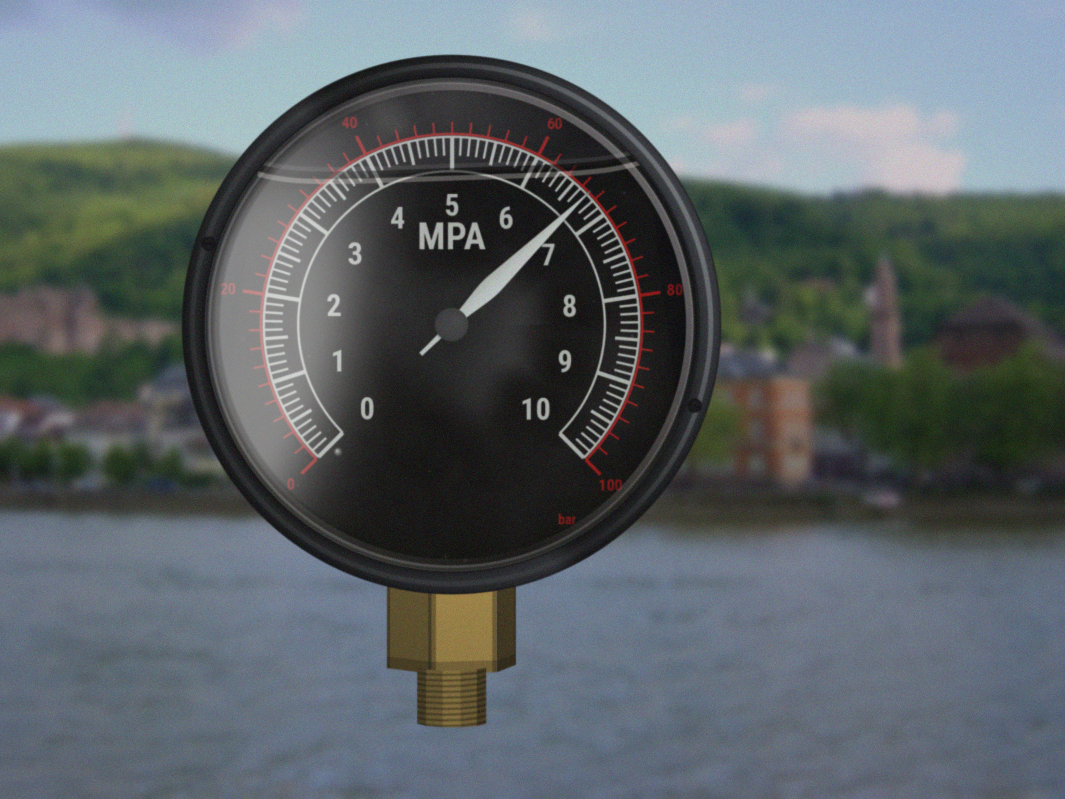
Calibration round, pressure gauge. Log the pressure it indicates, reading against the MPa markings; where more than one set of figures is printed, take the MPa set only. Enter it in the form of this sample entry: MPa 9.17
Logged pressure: MPa 6.7
